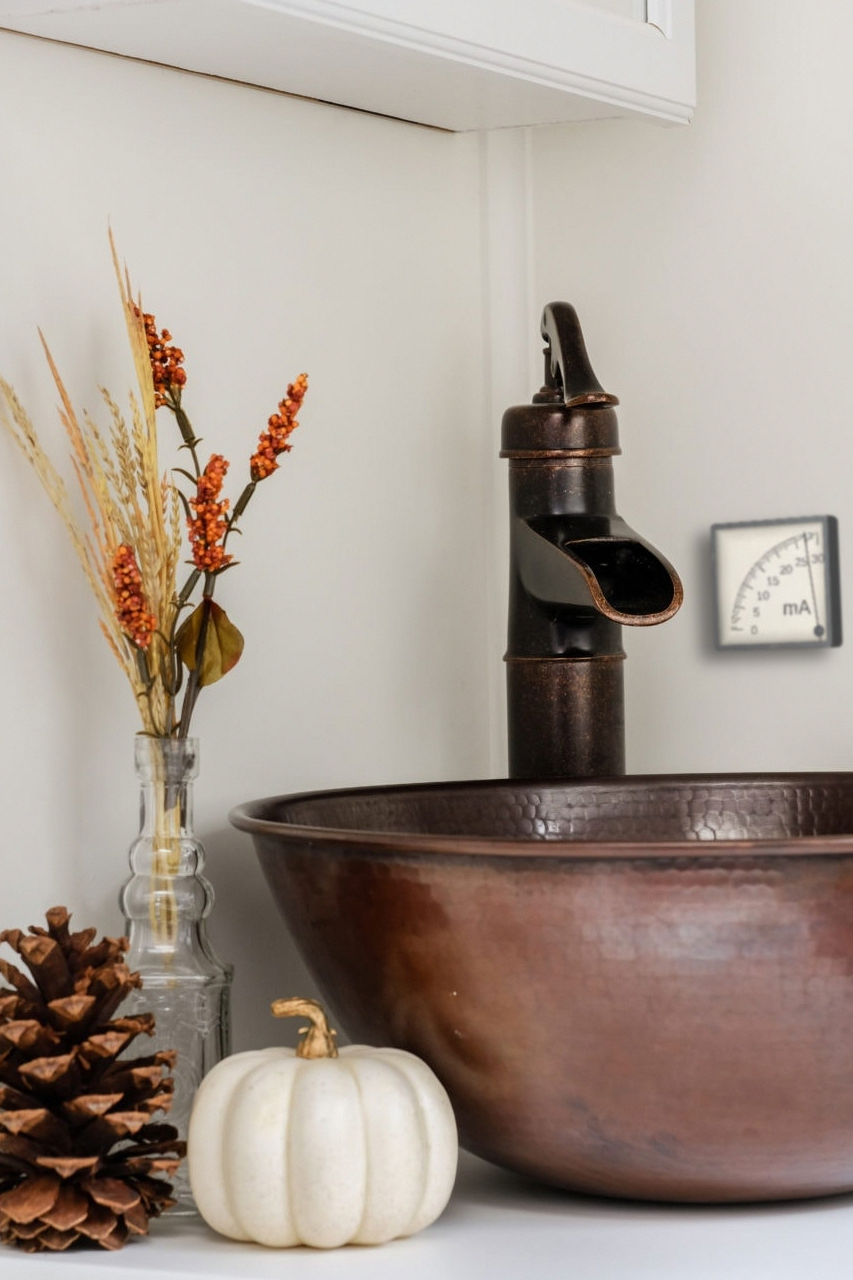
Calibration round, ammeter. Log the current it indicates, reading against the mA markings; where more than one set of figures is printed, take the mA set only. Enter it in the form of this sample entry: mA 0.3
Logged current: mA 27.5
